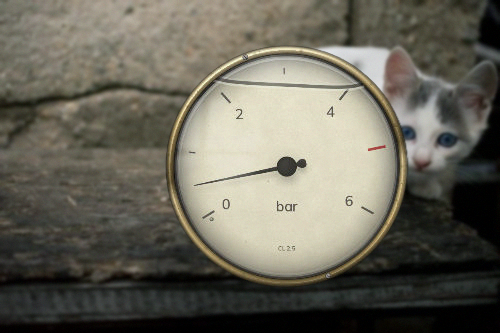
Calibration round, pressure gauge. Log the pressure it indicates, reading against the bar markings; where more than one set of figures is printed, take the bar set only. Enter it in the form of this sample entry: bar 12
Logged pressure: bar 0.5
